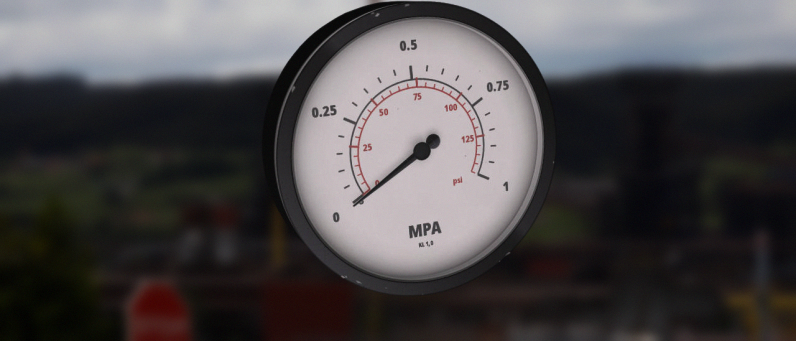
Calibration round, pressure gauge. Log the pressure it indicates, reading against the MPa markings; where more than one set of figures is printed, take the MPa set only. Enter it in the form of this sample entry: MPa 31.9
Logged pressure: MPa 0
